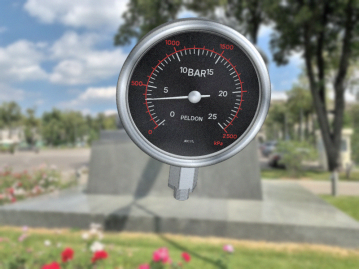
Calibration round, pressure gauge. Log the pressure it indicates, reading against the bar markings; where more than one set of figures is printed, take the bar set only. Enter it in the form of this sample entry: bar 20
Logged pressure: bar 3.5
